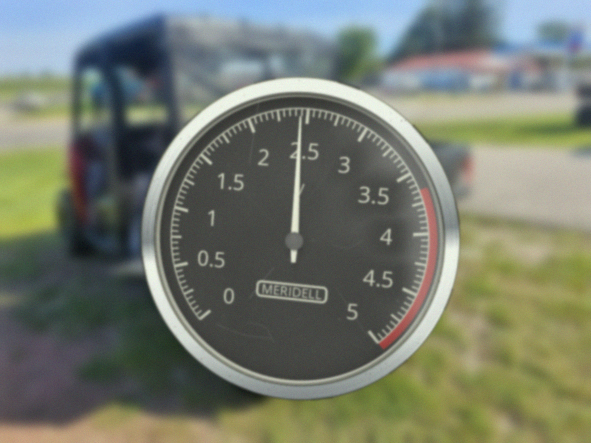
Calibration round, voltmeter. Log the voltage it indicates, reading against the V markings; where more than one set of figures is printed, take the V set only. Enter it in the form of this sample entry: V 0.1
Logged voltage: V 2.45
